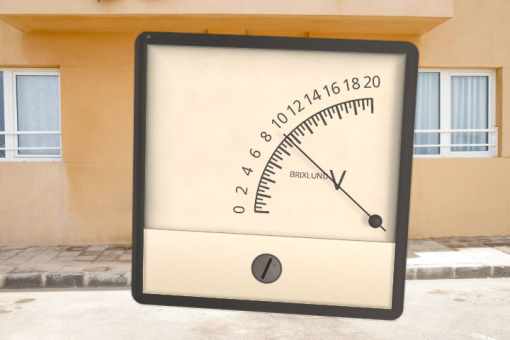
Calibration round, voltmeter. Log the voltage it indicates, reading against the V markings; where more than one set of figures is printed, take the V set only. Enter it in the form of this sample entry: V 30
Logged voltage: V 9.5
